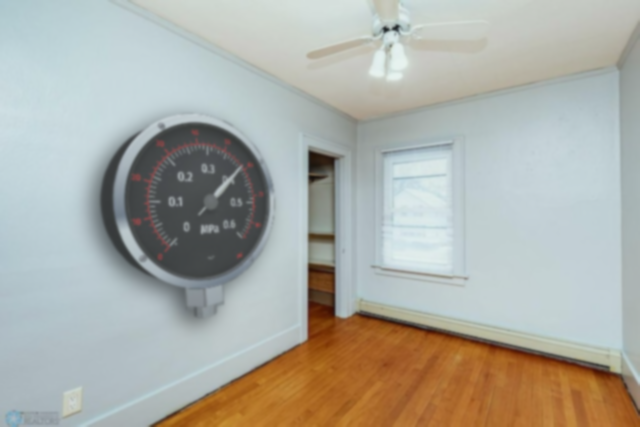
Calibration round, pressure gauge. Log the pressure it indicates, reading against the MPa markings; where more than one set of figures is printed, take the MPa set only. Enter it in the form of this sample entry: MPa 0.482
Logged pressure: MPa 0.4
